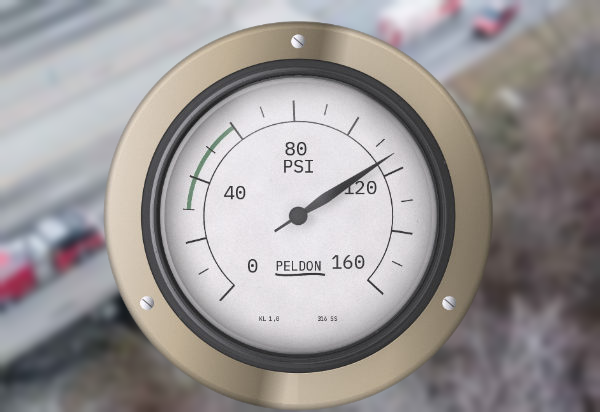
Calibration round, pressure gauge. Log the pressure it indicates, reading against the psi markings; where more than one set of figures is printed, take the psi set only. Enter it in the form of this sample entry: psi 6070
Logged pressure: psi 115
